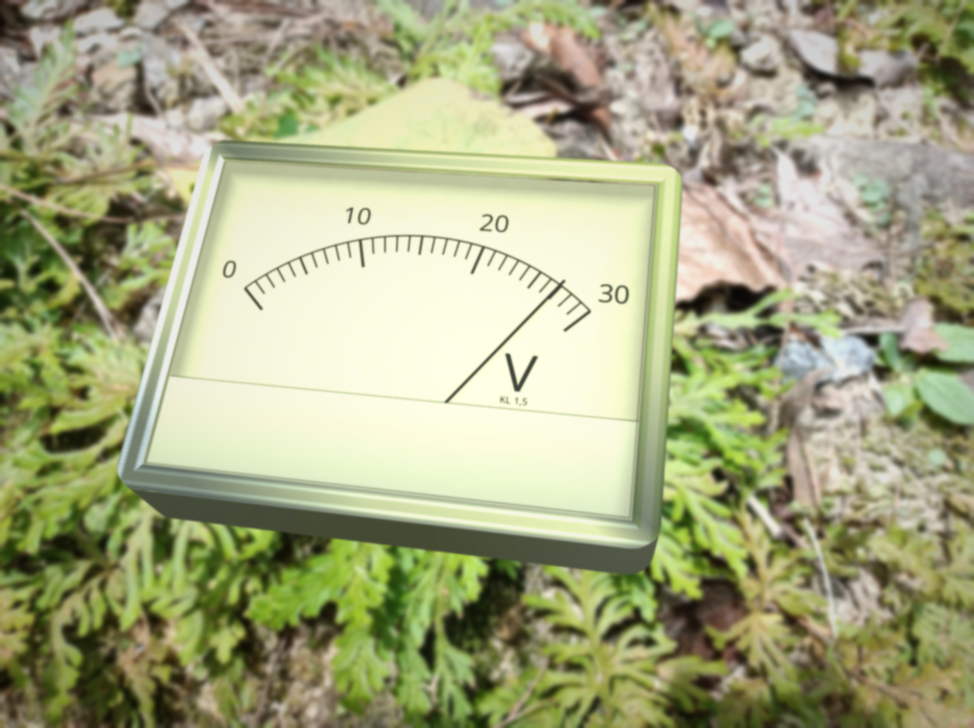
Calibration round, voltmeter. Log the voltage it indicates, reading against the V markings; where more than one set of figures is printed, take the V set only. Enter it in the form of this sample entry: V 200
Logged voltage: V 27
